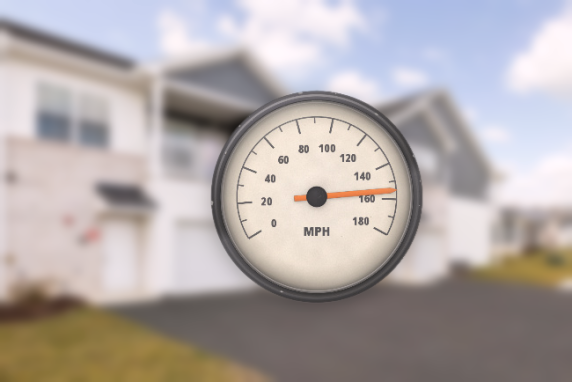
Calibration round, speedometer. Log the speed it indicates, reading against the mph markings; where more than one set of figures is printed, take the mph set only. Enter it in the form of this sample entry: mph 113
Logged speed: mph 155
